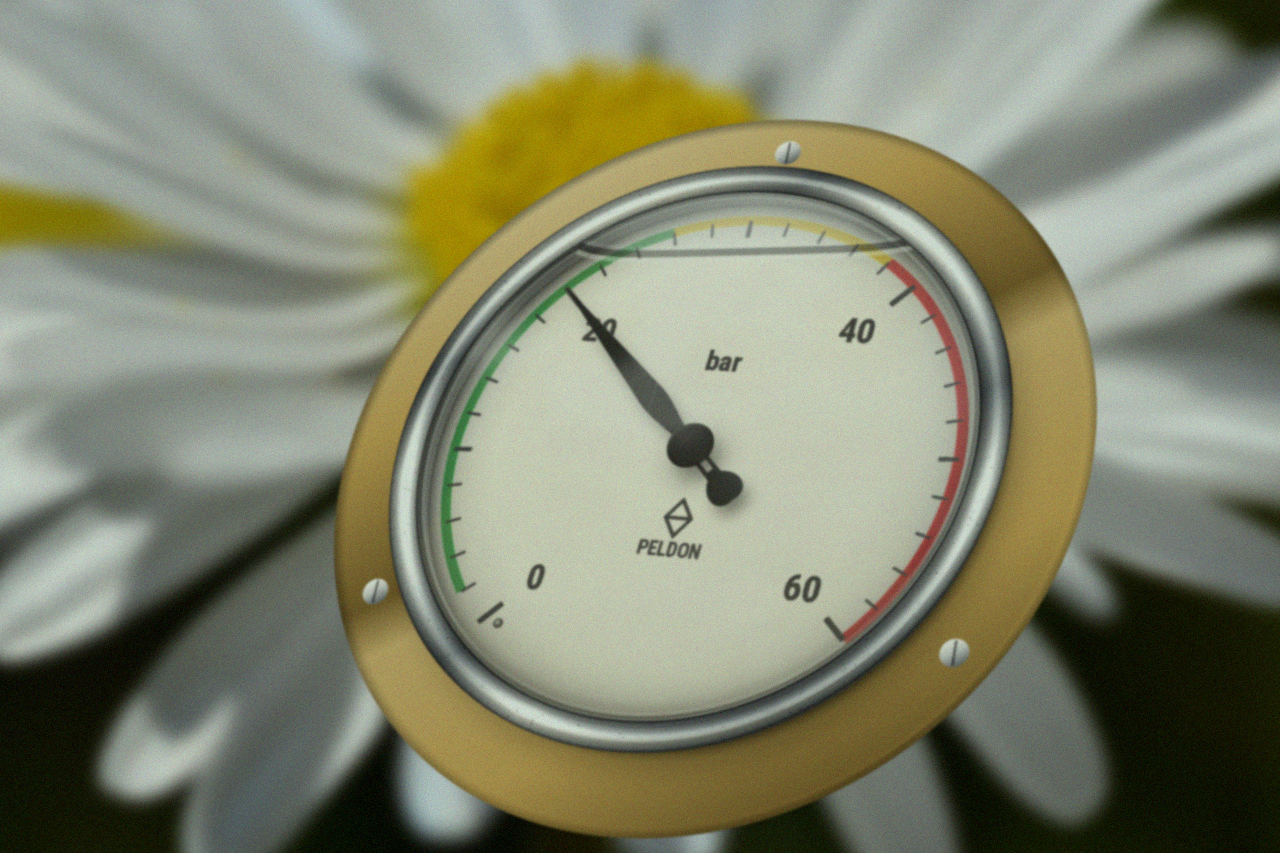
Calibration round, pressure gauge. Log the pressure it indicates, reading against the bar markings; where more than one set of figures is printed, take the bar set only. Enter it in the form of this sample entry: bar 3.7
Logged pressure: bar 20
